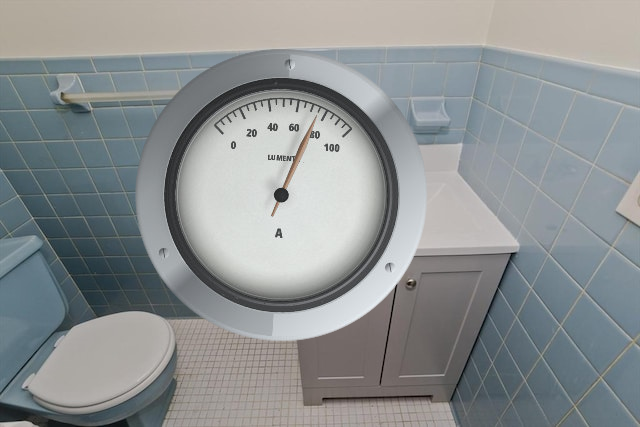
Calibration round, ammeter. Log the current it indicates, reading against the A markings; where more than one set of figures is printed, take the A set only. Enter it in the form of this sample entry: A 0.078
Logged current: A 75
